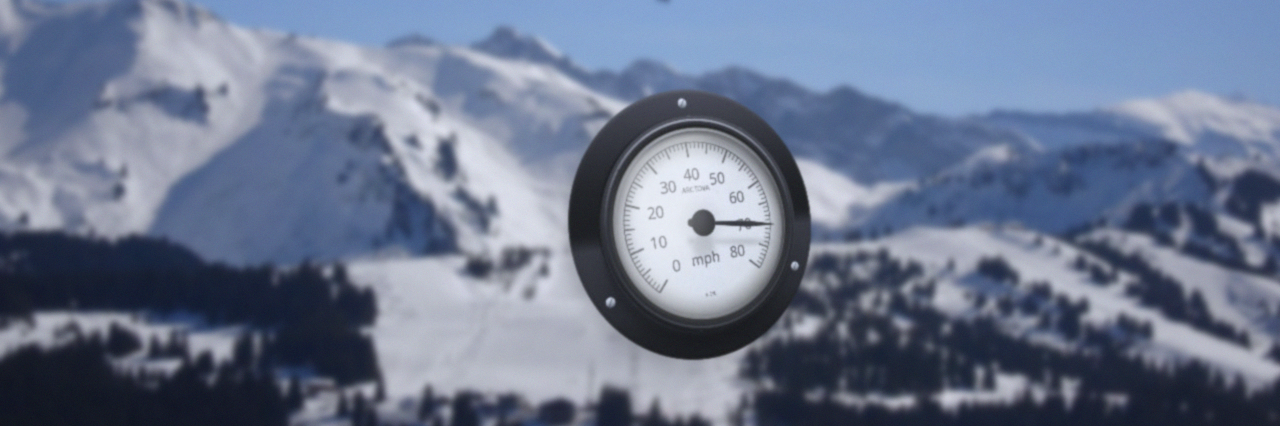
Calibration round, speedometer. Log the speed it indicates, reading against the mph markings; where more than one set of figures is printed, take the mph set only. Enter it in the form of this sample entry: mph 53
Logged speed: mph 70
